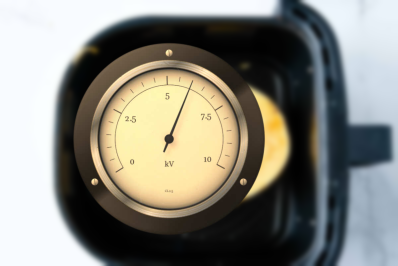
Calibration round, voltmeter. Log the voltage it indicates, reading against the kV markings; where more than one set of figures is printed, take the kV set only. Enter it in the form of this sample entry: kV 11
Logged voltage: kV 6
